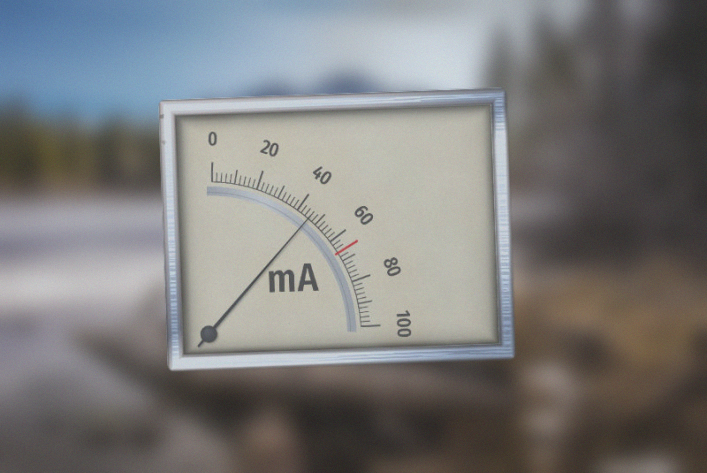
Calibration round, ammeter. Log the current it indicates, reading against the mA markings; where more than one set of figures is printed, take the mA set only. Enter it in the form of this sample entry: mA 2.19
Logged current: mA 46
